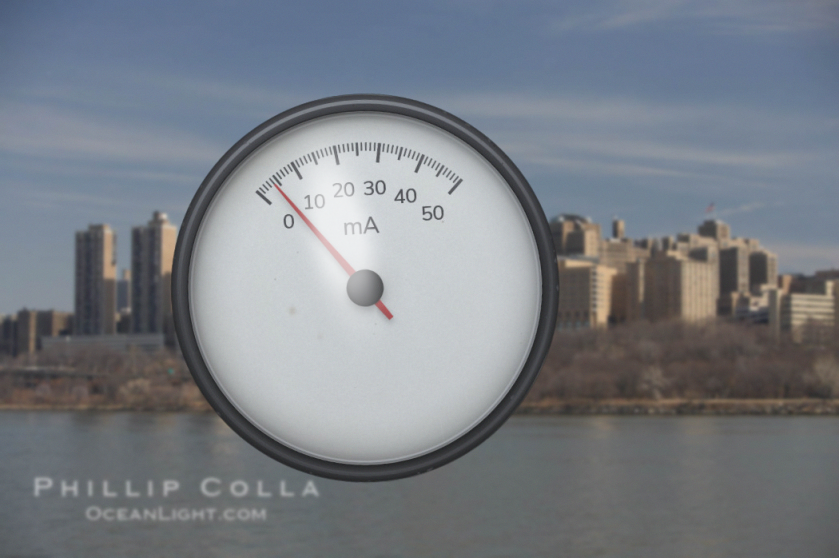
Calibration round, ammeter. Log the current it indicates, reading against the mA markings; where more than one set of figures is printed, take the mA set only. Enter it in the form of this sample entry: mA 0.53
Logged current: mA 4
